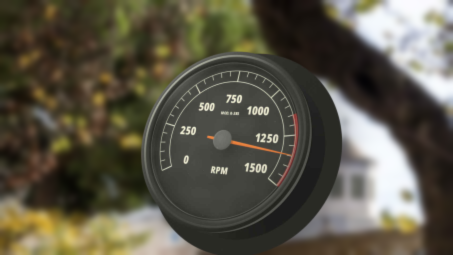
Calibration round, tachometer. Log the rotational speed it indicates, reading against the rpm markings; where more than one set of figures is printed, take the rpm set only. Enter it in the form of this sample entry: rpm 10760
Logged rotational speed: rpm 1350
